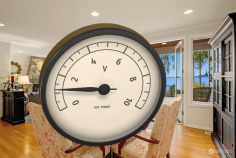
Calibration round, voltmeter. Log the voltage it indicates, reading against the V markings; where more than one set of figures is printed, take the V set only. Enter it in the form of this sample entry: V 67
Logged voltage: V 1.25
